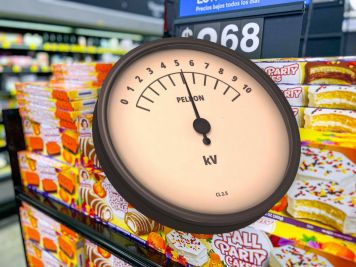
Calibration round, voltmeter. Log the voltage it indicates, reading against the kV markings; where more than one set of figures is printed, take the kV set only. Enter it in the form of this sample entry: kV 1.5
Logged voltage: kV 5
